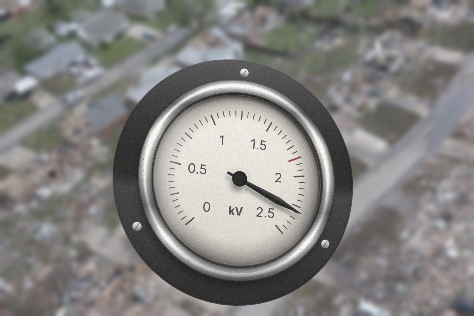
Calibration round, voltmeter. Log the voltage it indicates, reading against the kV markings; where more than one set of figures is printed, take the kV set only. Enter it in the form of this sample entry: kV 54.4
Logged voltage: kV 2.3
